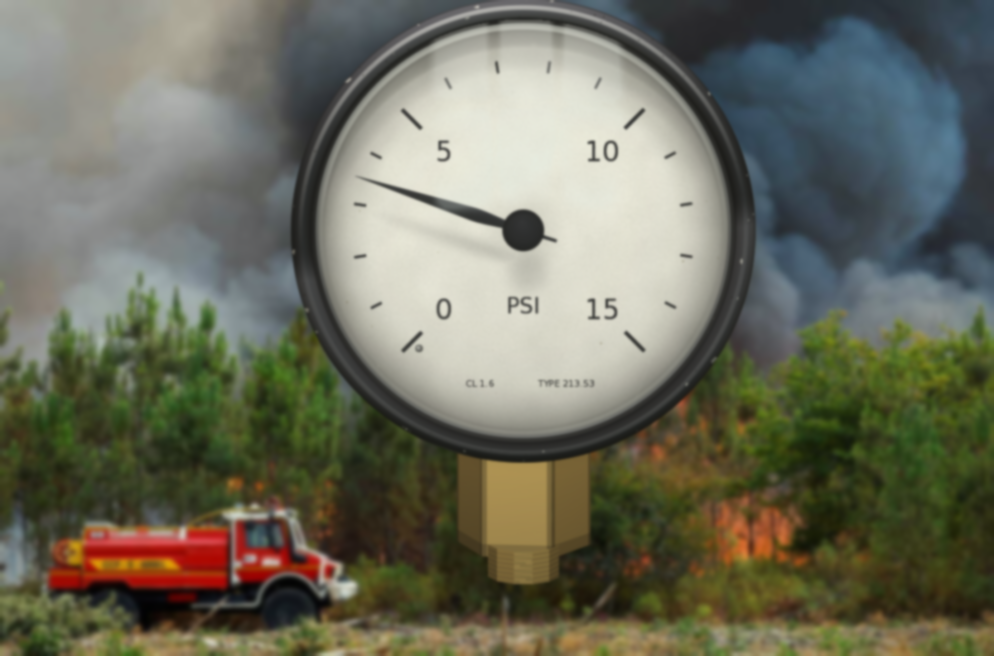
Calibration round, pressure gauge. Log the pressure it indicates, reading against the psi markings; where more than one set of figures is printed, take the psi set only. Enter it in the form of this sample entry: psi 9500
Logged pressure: psi 3.5
